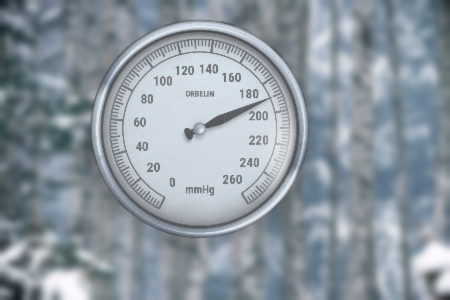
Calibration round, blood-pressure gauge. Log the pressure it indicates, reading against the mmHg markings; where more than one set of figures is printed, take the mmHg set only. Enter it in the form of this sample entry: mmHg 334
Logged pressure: mmHg 190
